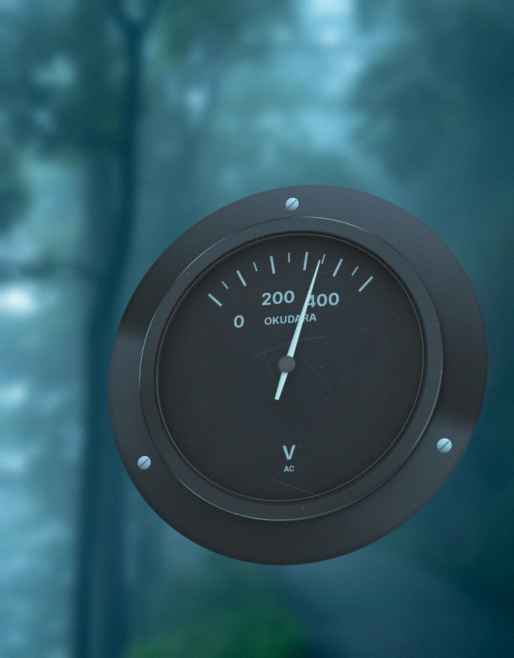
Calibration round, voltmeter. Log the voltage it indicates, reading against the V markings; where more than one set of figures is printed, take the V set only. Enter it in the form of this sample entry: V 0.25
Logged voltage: V 350
